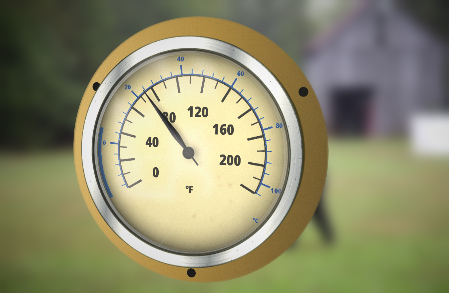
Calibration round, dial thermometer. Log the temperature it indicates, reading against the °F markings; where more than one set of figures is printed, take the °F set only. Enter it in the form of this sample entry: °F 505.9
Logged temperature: °F 75
